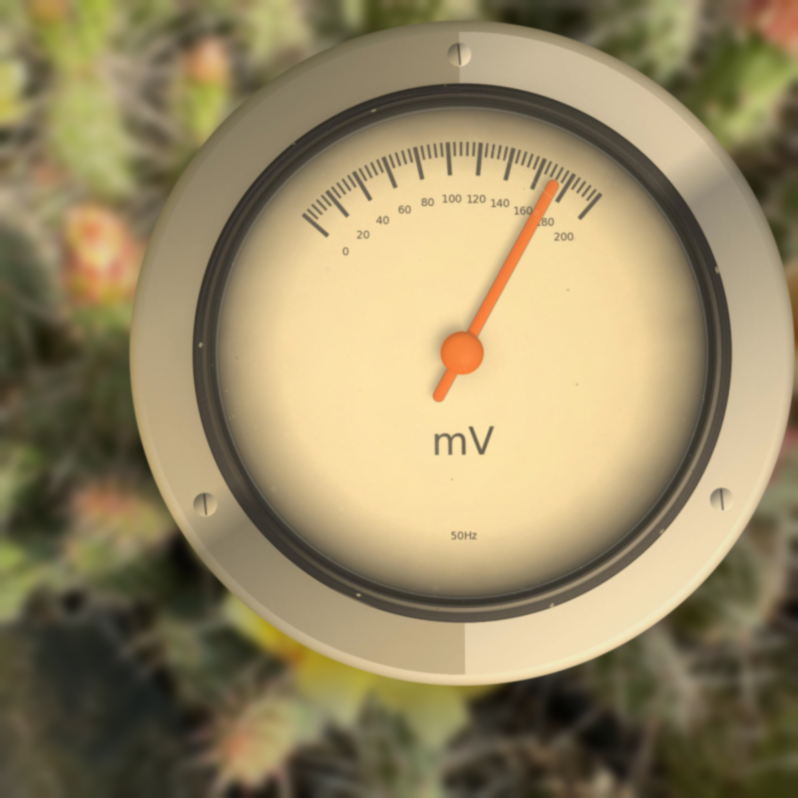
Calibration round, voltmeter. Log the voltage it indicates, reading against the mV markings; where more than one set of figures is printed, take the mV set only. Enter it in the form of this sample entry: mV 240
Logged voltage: mV 172
